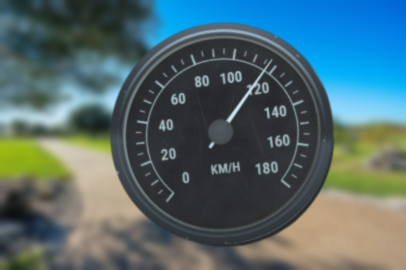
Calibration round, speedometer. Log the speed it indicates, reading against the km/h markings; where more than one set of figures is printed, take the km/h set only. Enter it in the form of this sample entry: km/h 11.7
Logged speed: km/h 117.5
